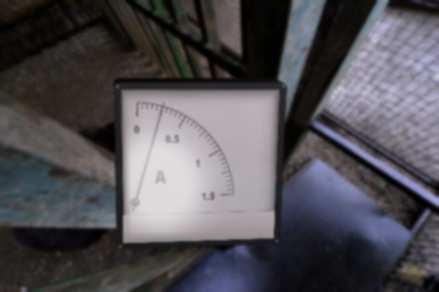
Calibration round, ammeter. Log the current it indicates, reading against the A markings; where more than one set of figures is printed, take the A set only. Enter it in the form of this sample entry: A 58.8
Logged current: A 0.25
